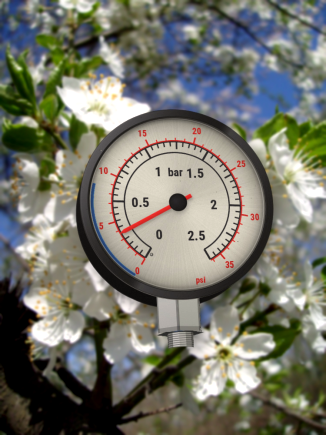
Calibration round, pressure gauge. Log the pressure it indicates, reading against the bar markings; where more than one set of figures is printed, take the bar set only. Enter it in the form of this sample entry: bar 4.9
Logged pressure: bar 0.25
